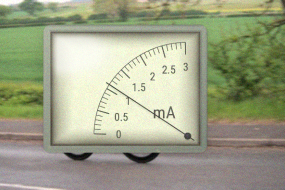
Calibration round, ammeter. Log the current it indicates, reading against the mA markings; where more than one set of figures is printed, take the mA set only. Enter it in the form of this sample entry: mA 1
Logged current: mA 1.1
